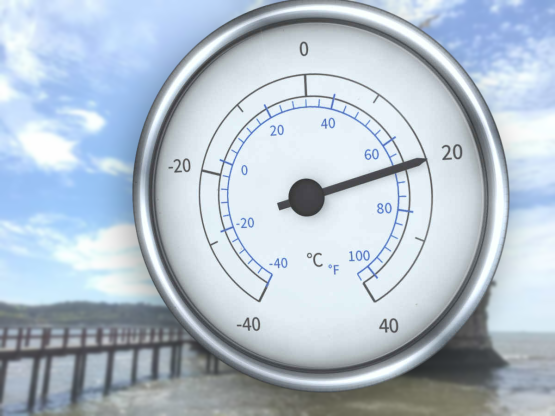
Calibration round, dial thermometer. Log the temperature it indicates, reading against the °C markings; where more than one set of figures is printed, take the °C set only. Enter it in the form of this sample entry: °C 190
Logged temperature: °C 20
